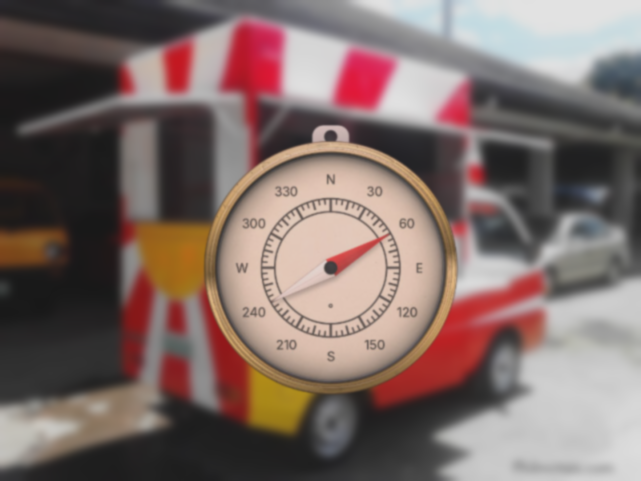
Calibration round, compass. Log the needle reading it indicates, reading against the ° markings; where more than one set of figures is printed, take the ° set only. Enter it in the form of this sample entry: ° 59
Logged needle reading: ° 60
